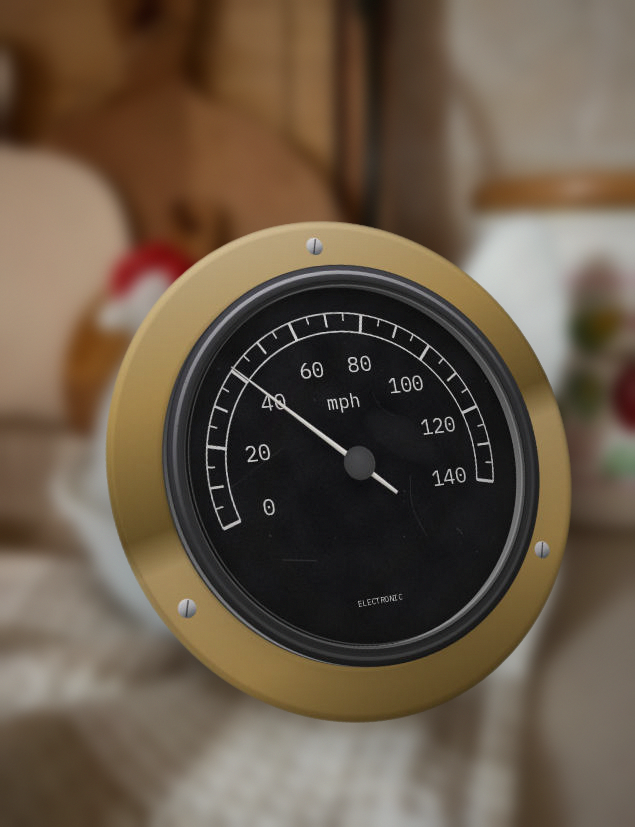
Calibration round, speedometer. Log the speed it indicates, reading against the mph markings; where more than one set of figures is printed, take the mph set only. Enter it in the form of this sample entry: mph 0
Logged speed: mph 40
